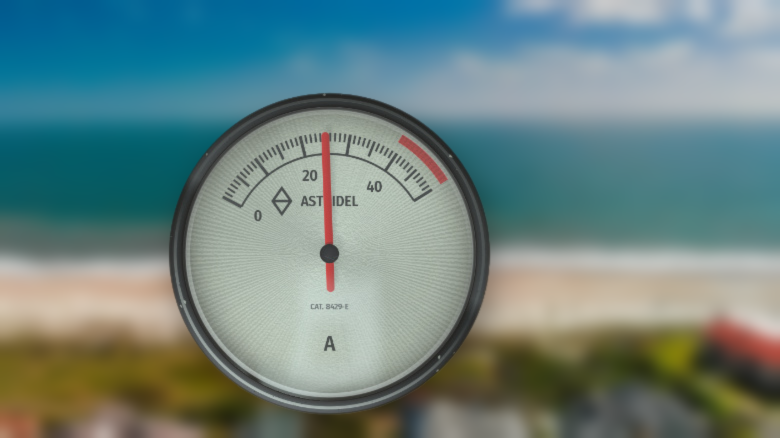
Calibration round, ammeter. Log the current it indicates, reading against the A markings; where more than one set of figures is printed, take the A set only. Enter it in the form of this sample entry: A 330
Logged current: A 25
